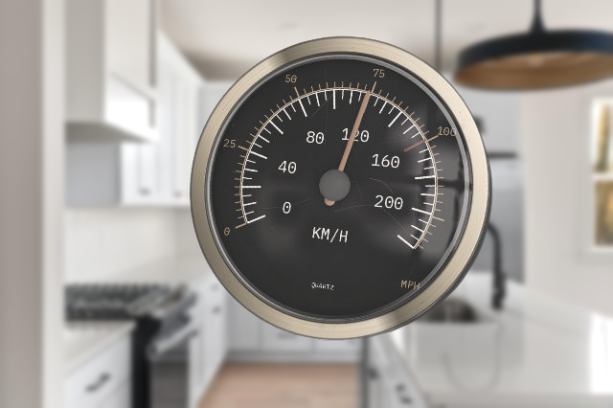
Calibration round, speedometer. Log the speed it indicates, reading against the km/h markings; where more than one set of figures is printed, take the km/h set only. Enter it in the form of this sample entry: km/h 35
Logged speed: km/h 120
